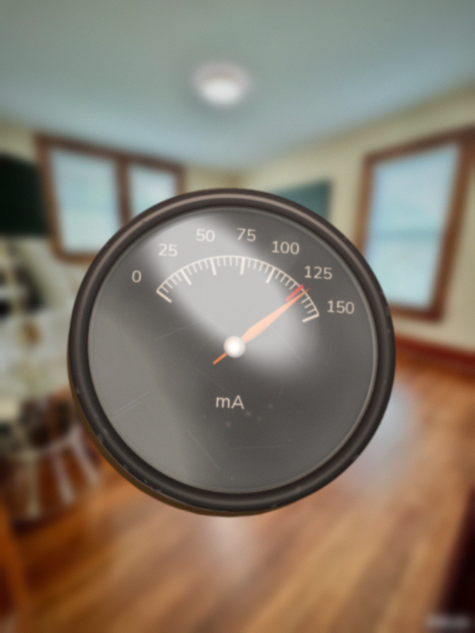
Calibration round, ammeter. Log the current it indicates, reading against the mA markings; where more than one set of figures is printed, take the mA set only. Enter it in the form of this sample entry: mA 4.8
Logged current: mA 130
